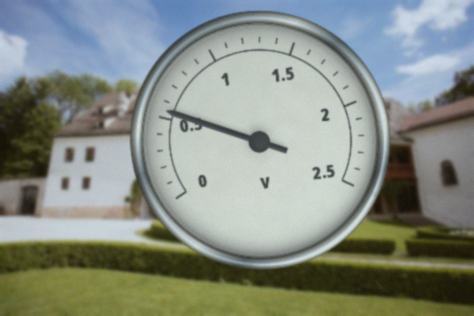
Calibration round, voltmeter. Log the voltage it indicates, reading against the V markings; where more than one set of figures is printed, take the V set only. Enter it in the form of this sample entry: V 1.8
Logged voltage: V 0.55
